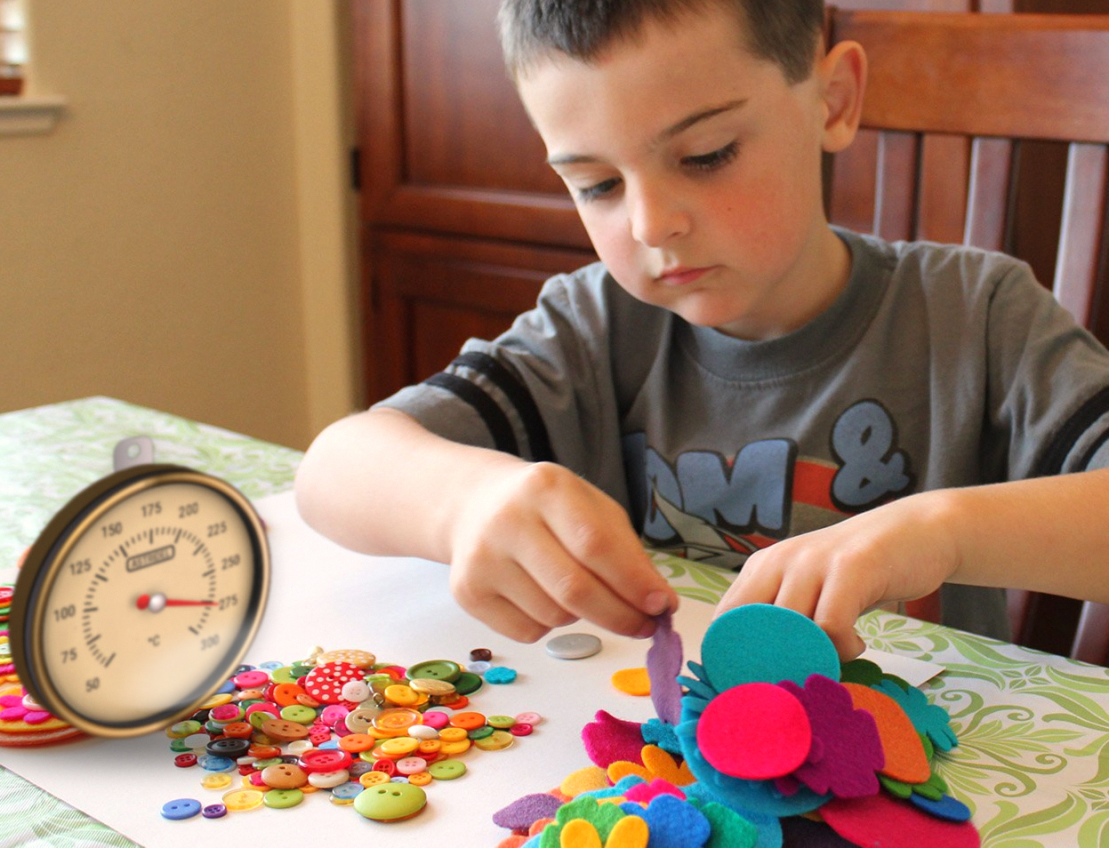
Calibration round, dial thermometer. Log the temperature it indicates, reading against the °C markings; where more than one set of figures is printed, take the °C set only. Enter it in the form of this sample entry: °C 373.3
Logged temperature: °C 275
